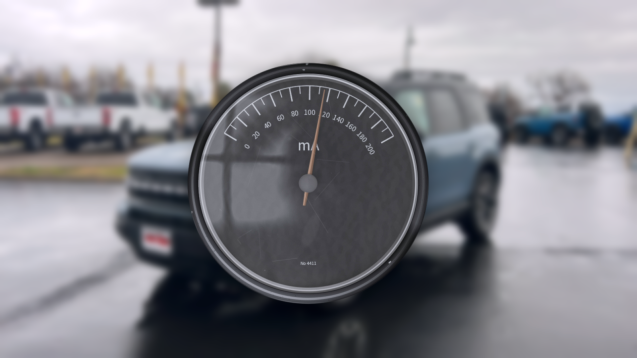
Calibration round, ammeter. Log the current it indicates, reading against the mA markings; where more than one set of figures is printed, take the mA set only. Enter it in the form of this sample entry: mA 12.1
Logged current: mA 115
